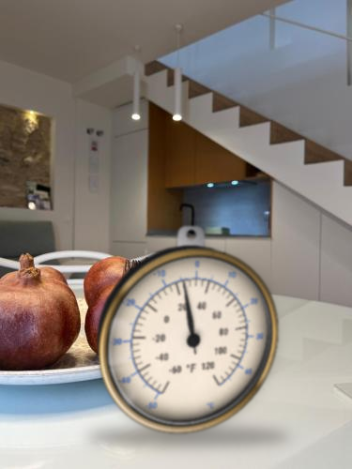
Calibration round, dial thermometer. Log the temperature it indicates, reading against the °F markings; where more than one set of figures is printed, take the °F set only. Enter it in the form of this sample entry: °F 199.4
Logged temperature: °F 24
